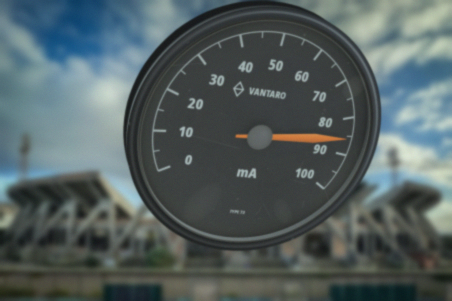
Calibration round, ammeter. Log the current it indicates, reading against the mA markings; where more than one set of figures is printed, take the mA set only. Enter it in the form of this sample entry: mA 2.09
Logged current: mA 85
